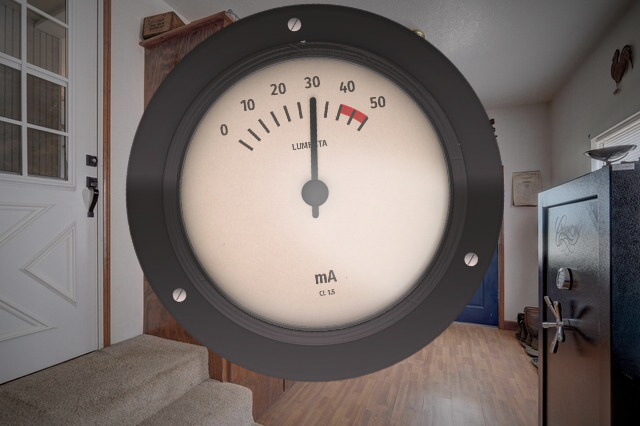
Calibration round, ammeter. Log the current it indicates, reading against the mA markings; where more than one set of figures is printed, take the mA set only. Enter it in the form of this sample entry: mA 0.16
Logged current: mA 30
